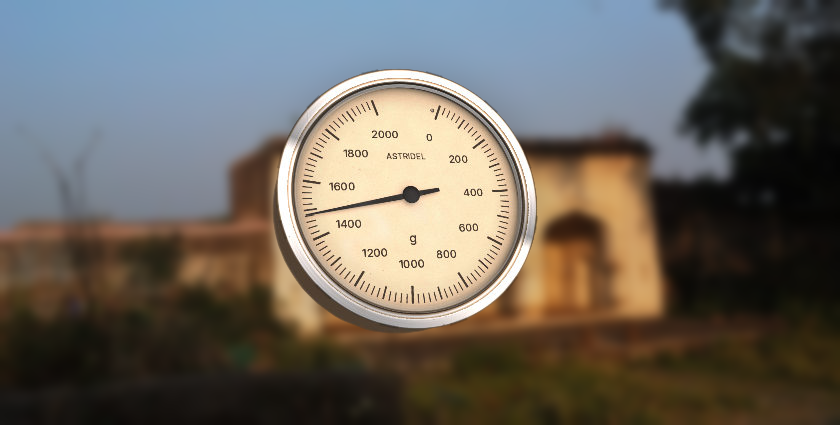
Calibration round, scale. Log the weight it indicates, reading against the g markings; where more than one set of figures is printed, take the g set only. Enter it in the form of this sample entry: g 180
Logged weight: g 1480
